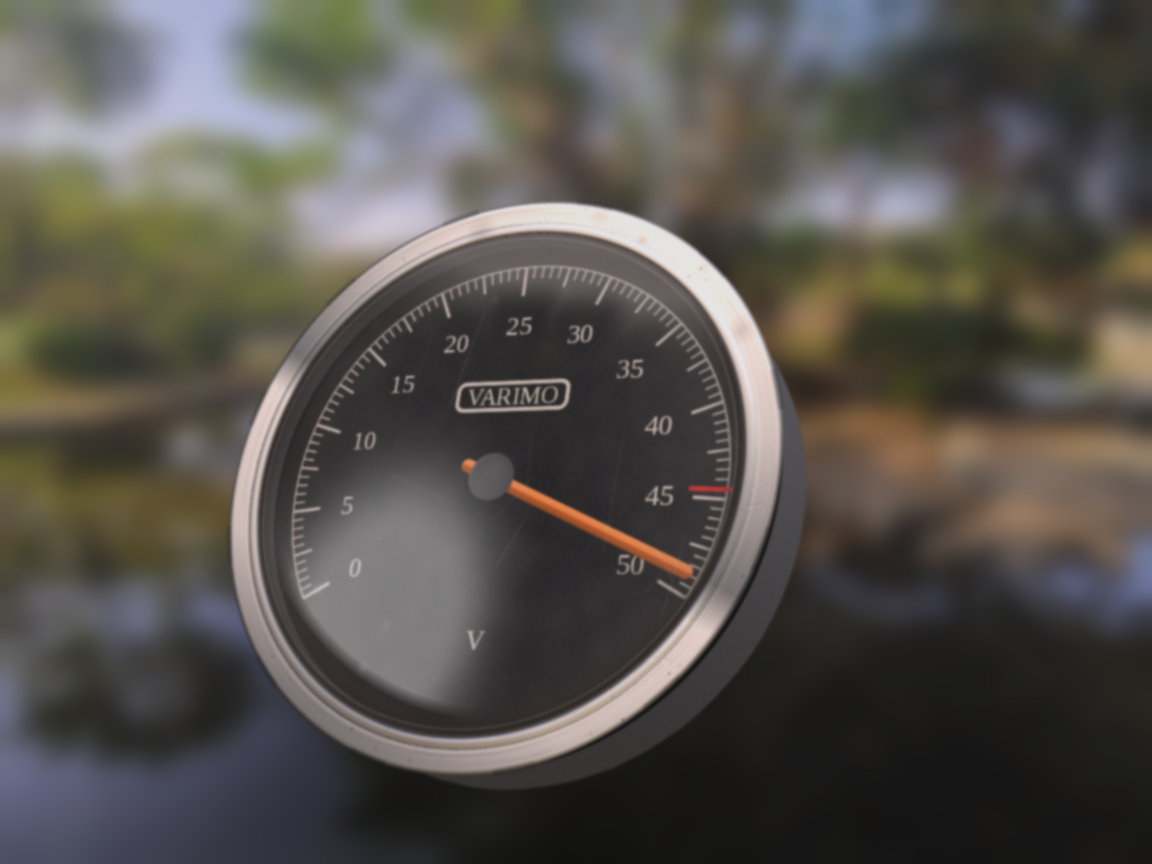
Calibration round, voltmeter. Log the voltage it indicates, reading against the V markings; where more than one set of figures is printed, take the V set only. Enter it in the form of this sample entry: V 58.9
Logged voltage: V 49
